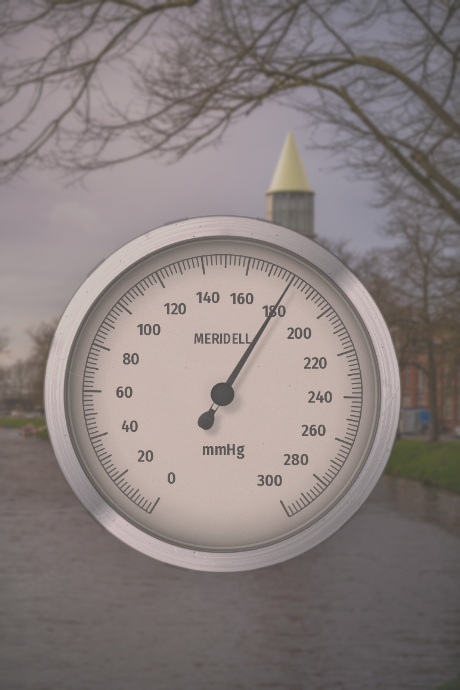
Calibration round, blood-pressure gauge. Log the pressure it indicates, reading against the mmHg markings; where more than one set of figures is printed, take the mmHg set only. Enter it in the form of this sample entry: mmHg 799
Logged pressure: mmHg 180
